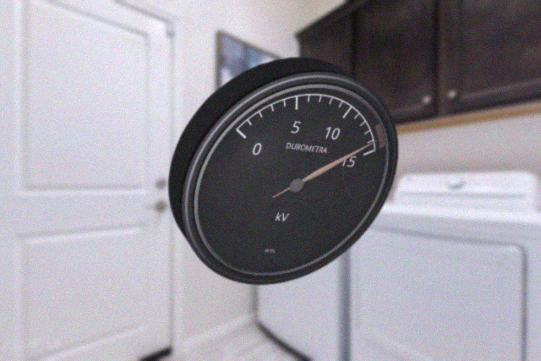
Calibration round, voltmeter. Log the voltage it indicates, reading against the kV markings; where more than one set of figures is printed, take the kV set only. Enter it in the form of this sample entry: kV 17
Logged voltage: kV 14
